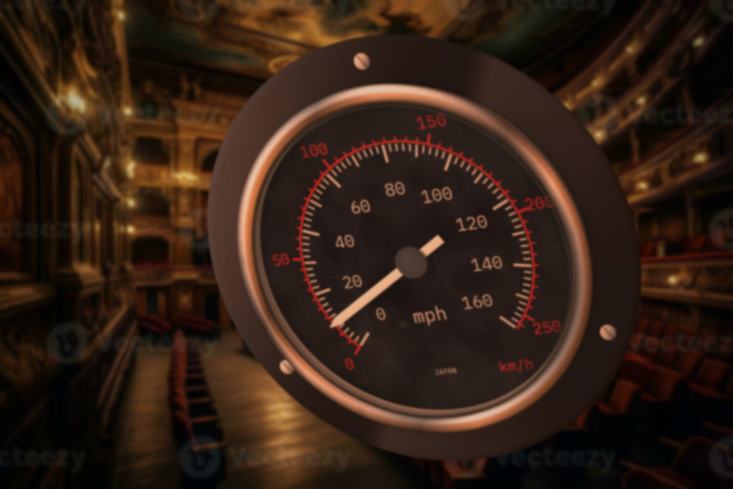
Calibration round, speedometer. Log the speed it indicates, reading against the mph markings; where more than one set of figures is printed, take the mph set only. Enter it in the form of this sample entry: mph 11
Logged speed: mph 10
